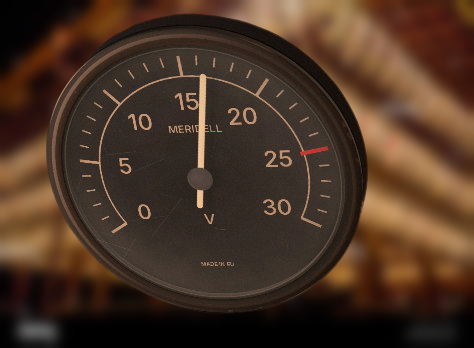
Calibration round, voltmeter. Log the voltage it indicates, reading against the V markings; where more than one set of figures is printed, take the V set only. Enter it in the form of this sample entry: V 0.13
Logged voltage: V 16.5
